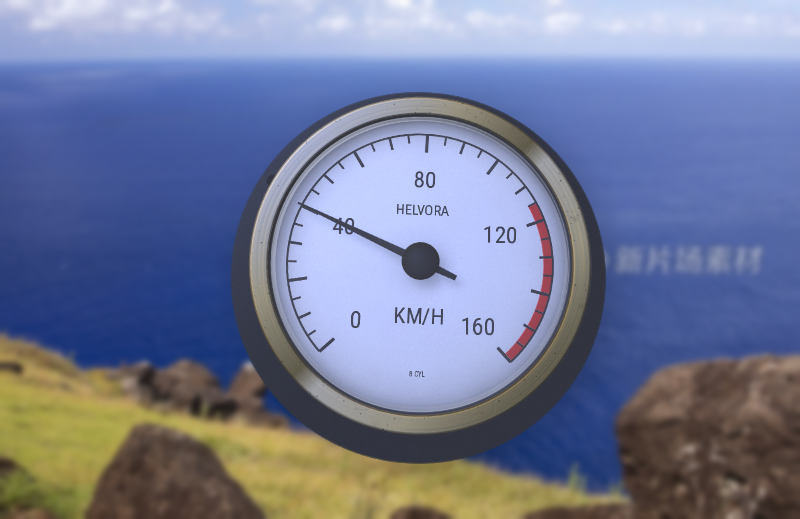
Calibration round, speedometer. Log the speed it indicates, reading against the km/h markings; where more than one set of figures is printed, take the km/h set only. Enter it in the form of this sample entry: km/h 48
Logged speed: km/h 40
